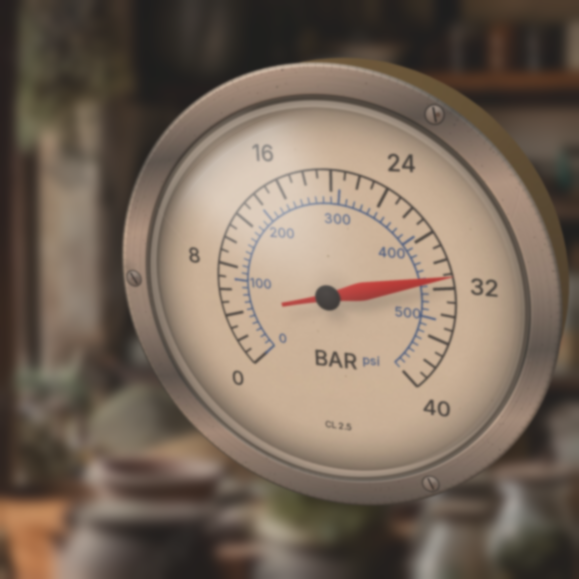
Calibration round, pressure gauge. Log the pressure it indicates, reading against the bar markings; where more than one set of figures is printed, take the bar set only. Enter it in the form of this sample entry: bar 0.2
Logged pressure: bar 31
